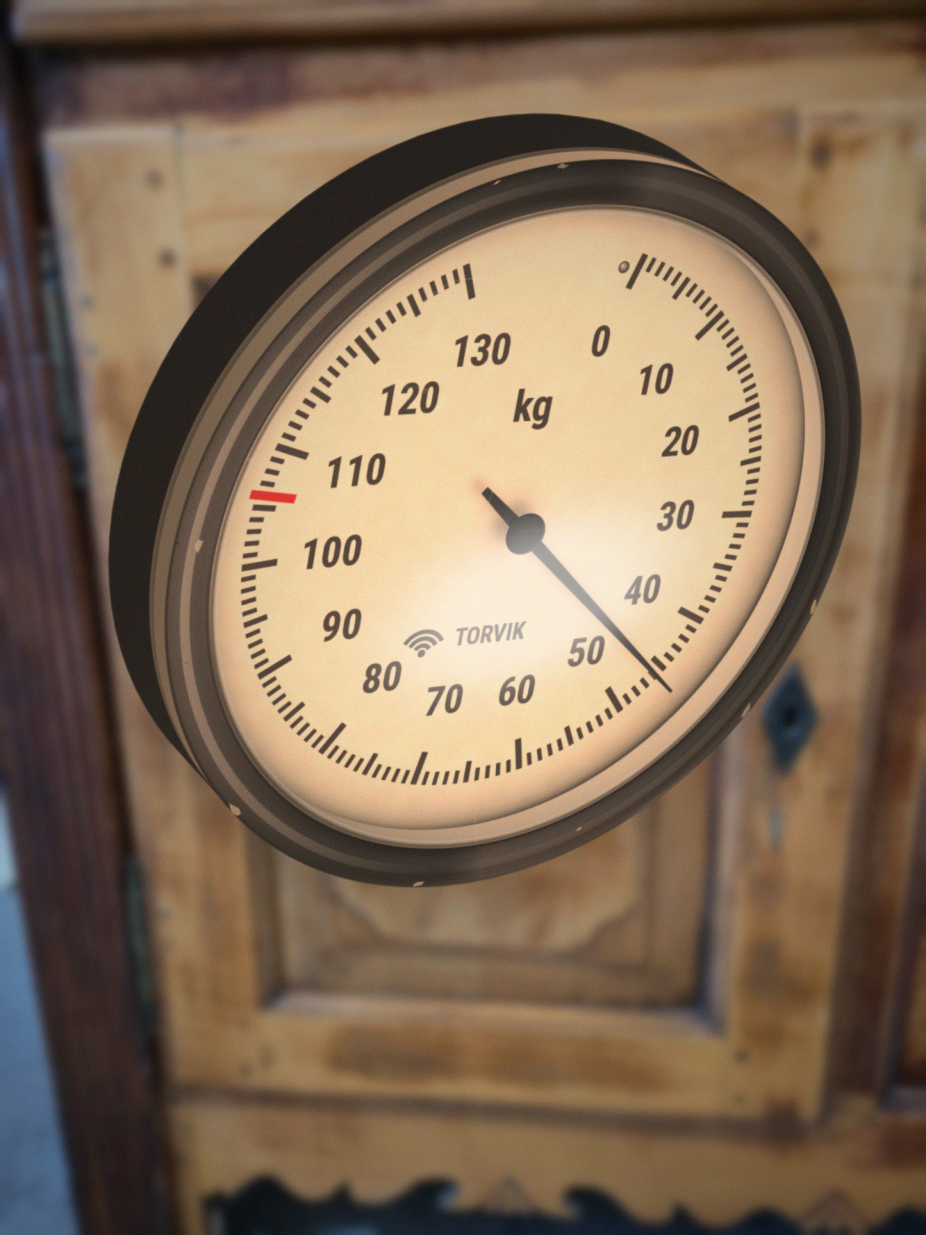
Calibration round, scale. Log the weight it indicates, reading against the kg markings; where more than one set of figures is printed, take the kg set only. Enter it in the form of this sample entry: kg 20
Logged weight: kg 46
